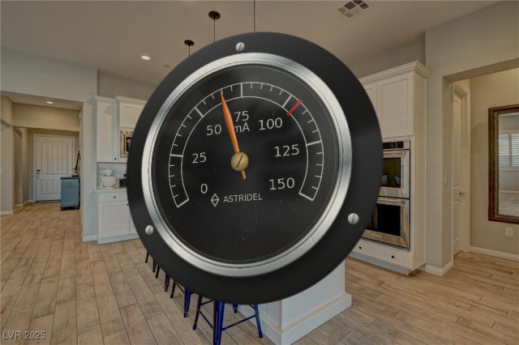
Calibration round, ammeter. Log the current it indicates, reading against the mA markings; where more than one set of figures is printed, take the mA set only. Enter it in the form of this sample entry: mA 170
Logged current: mA 65
